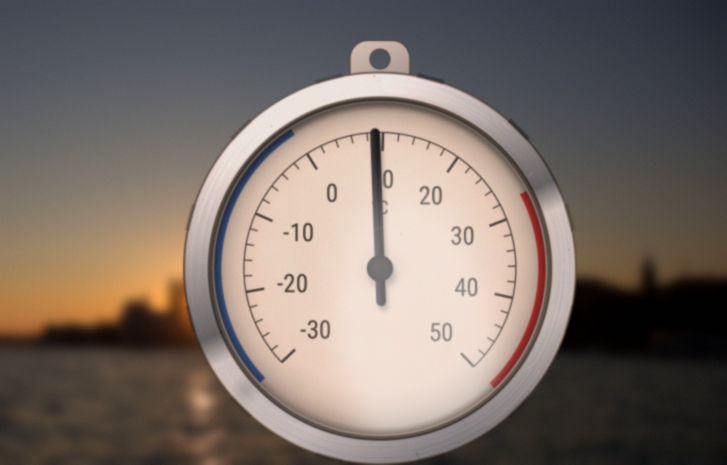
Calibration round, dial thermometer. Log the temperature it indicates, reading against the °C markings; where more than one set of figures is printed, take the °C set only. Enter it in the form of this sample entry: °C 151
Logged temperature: °C 9
